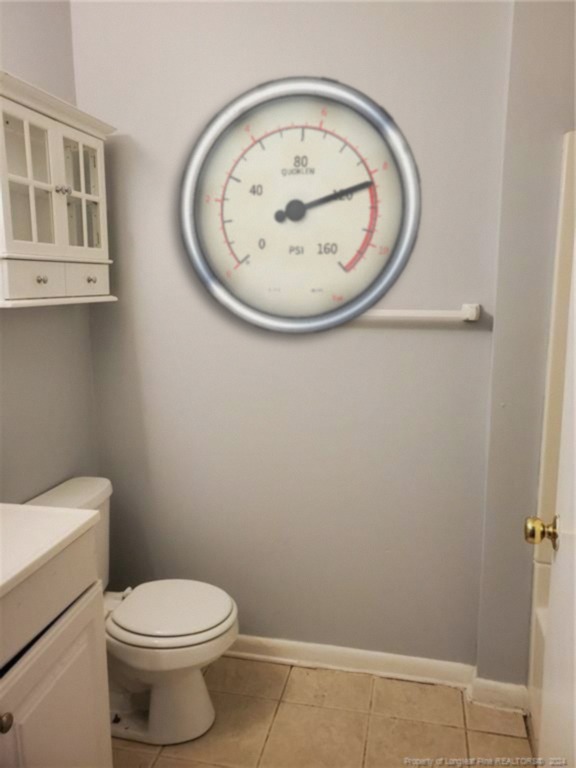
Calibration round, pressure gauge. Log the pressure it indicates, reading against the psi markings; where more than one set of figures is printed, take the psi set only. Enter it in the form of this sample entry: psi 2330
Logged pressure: psi 120
